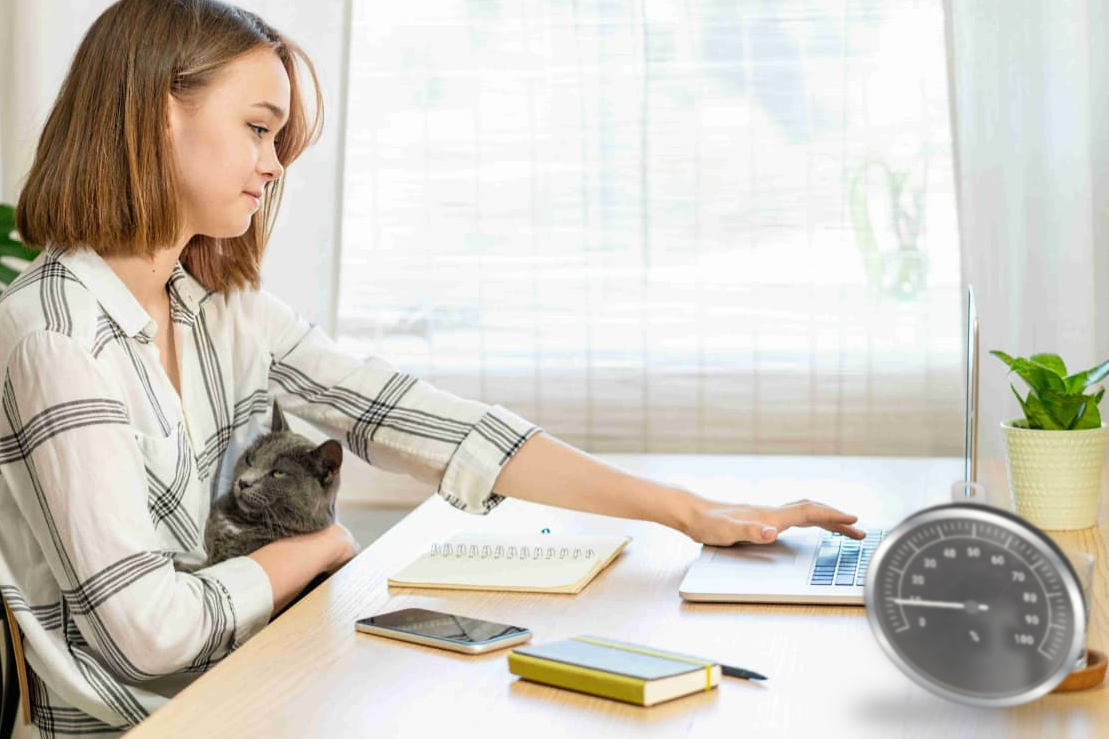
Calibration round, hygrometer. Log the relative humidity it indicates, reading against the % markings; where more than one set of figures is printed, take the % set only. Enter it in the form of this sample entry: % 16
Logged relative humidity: % 10
